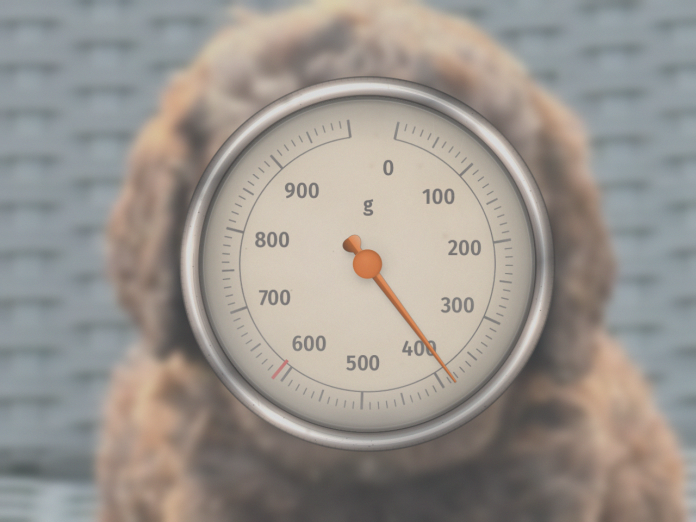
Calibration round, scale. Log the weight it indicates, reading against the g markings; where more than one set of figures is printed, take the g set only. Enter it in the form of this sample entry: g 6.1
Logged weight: g 385
